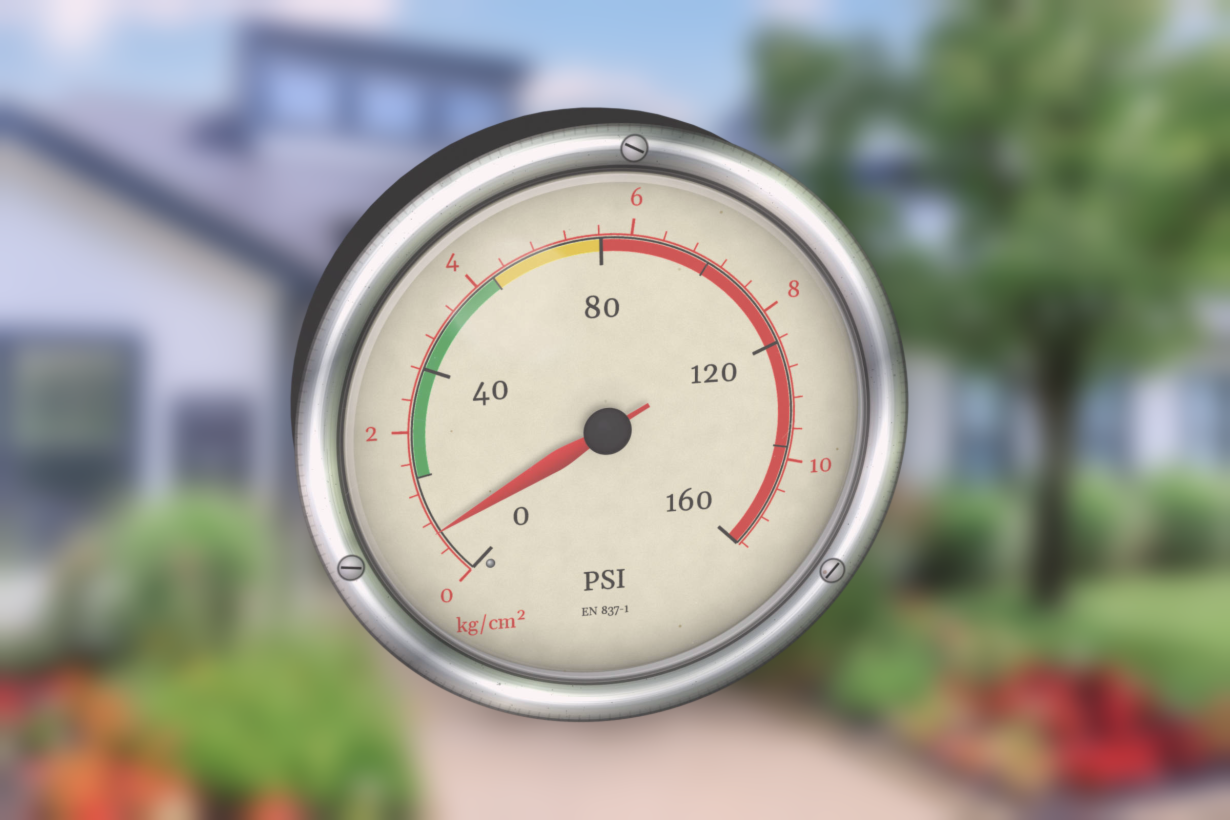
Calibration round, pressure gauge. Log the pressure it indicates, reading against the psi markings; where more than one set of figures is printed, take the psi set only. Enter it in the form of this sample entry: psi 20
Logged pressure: psi 10
